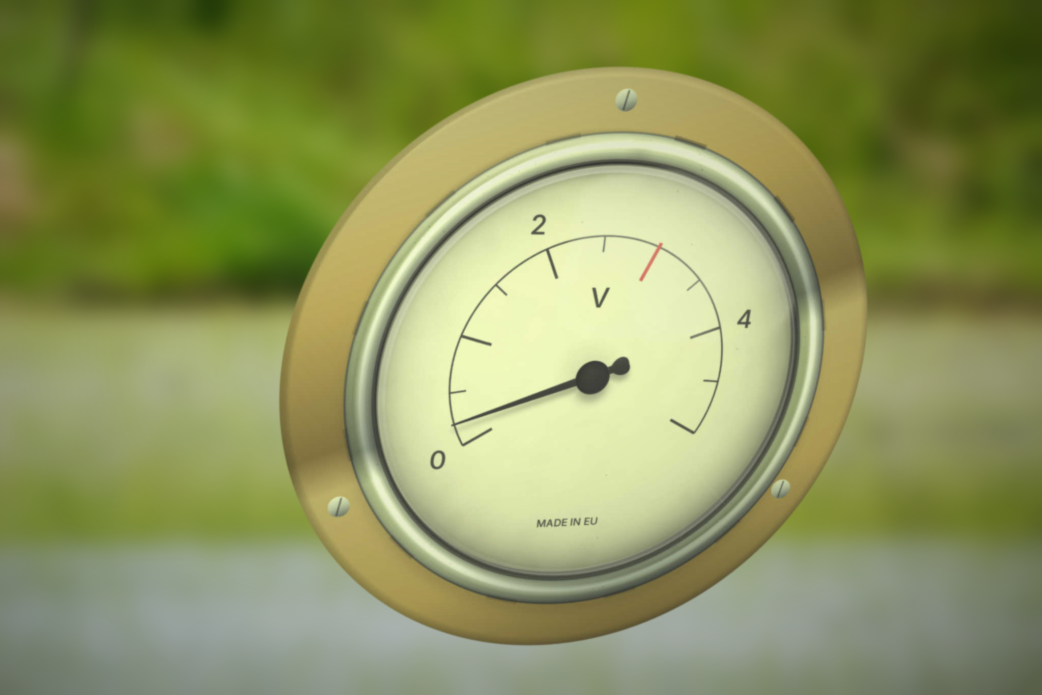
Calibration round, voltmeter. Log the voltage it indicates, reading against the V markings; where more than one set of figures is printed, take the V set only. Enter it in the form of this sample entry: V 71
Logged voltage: V 0.25
